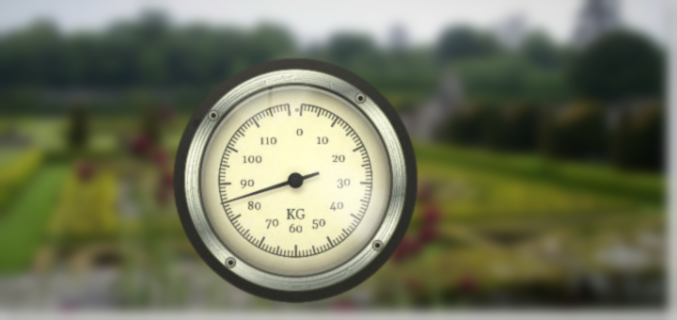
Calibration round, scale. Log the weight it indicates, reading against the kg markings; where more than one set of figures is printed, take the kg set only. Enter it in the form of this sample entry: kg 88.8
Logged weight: kg 85
